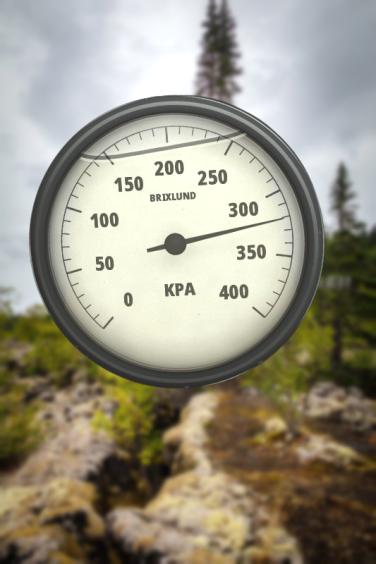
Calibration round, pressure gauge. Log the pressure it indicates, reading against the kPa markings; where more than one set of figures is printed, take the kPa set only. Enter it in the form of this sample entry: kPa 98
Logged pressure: kPa 320
